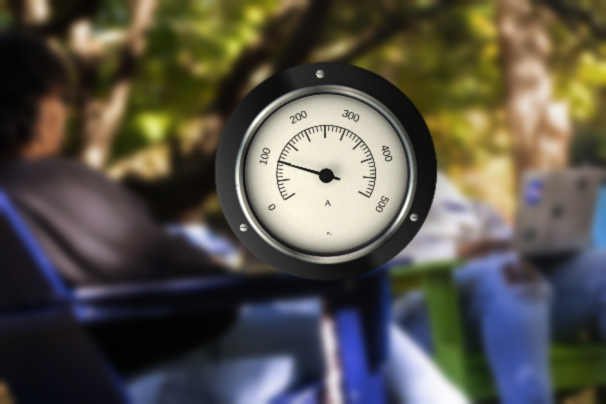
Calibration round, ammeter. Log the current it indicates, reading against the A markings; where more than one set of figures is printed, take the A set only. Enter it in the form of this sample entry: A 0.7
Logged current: A 100
